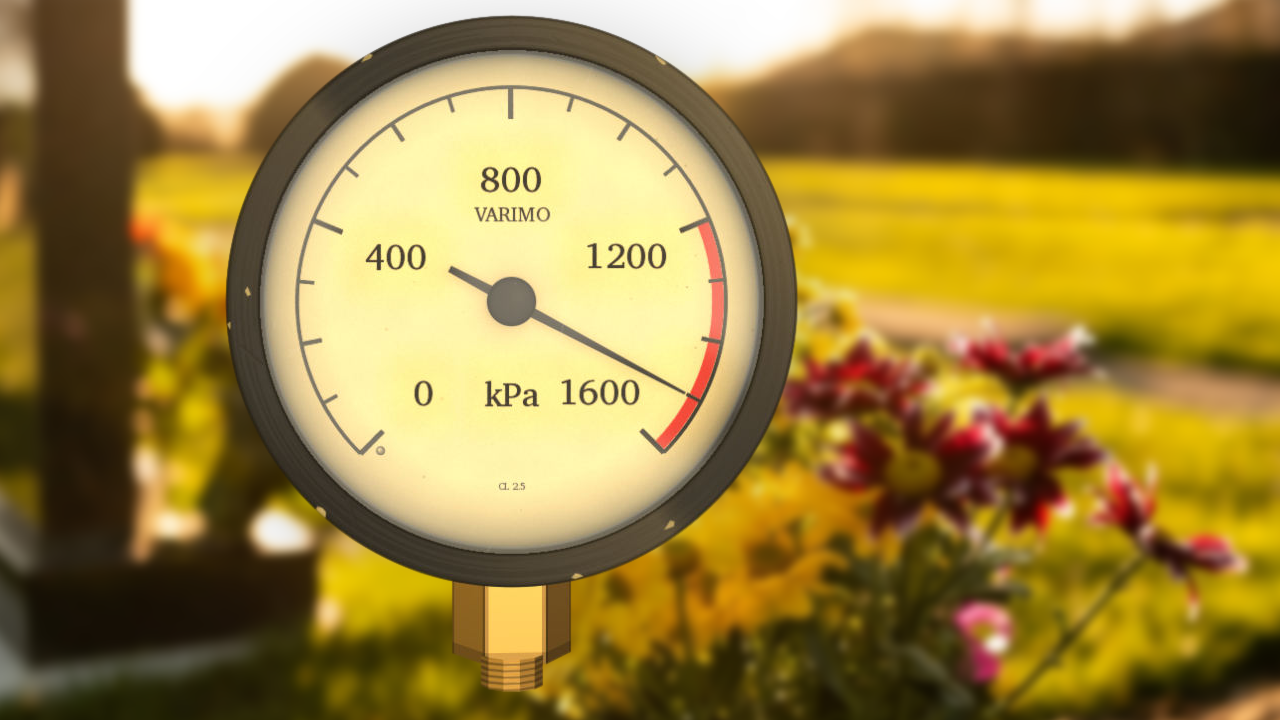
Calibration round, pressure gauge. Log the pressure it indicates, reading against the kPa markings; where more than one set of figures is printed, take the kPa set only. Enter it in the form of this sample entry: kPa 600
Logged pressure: kPa 1500
